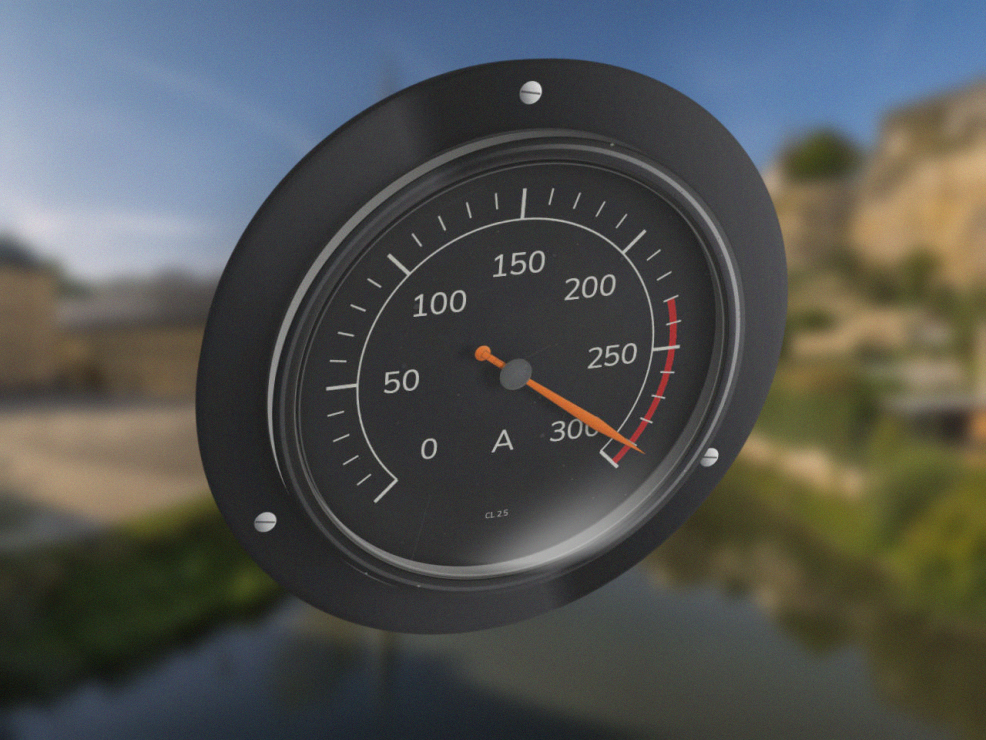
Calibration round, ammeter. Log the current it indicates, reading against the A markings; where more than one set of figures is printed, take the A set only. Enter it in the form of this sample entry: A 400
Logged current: A 290
